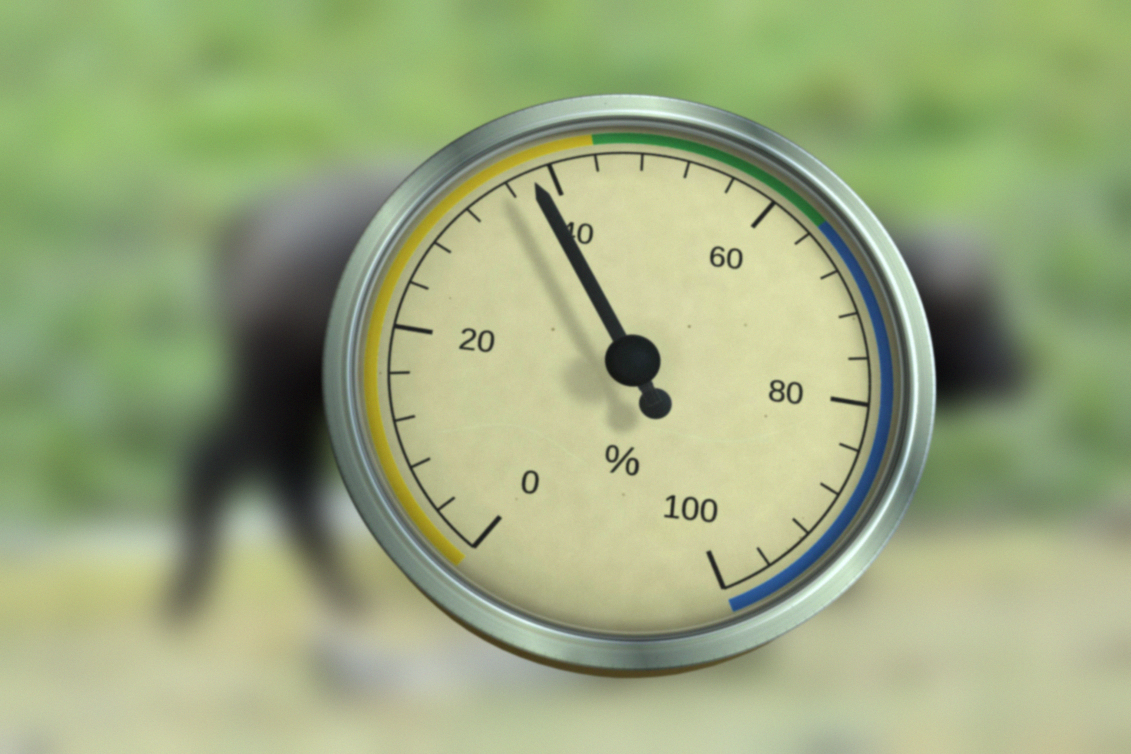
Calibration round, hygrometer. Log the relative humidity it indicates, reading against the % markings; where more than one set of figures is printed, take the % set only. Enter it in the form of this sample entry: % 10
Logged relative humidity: % 38
